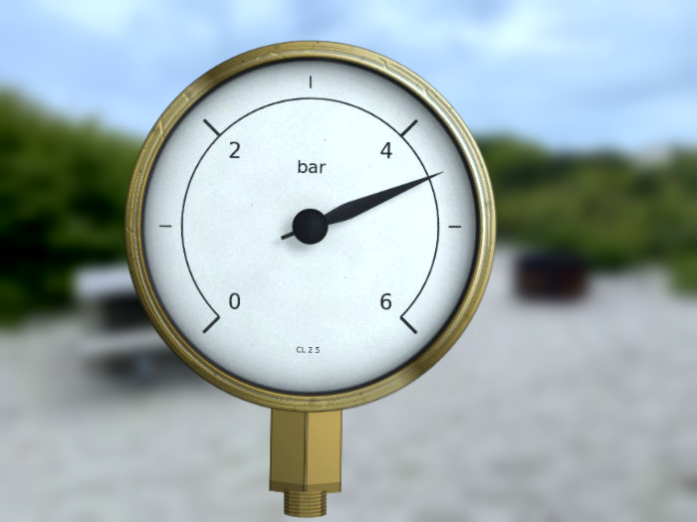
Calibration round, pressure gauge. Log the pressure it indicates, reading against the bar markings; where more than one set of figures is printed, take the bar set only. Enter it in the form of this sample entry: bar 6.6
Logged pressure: bar 4.5
